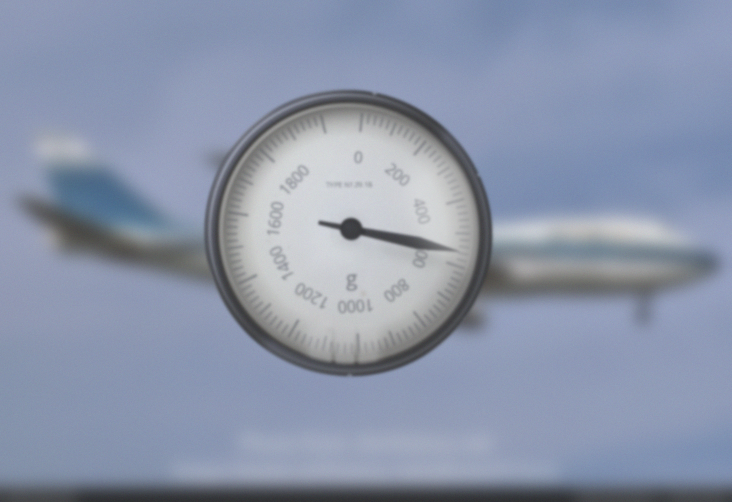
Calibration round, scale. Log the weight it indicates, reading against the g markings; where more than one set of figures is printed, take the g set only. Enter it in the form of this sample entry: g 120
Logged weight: g 560
